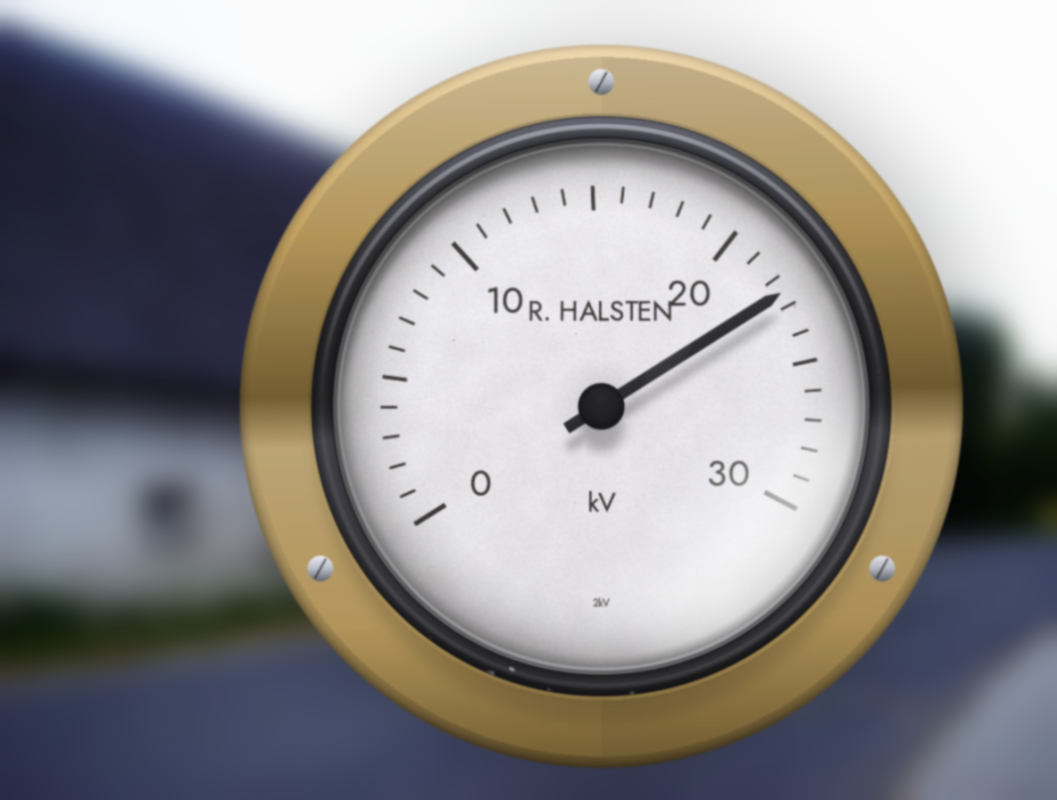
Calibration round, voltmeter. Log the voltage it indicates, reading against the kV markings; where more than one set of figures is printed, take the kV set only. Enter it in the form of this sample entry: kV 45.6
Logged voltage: kV 22.5
